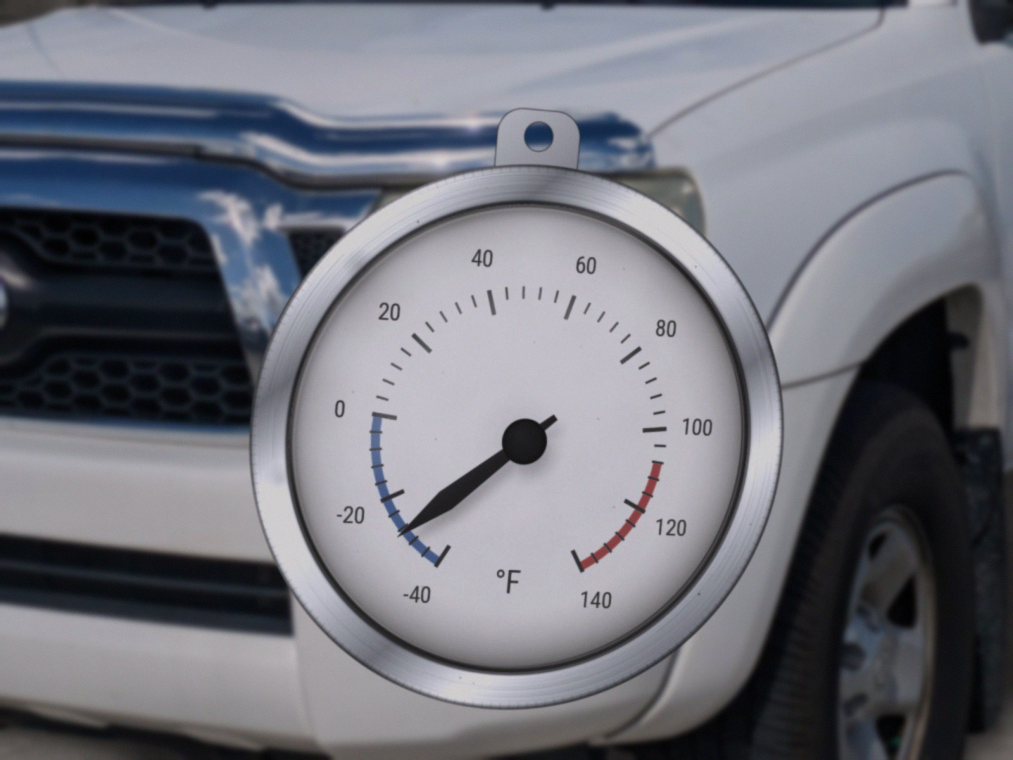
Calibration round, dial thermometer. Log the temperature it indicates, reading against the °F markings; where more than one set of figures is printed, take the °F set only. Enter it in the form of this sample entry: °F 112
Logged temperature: °F -28
